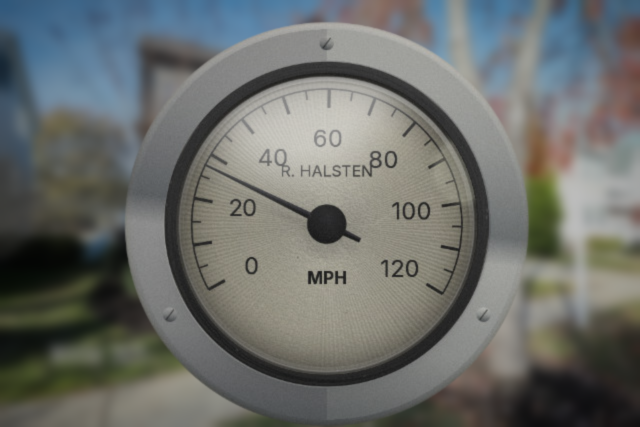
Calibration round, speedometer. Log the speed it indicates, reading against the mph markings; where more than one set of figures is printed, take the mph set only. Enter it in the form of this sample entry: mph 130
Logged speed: mph 27.5
